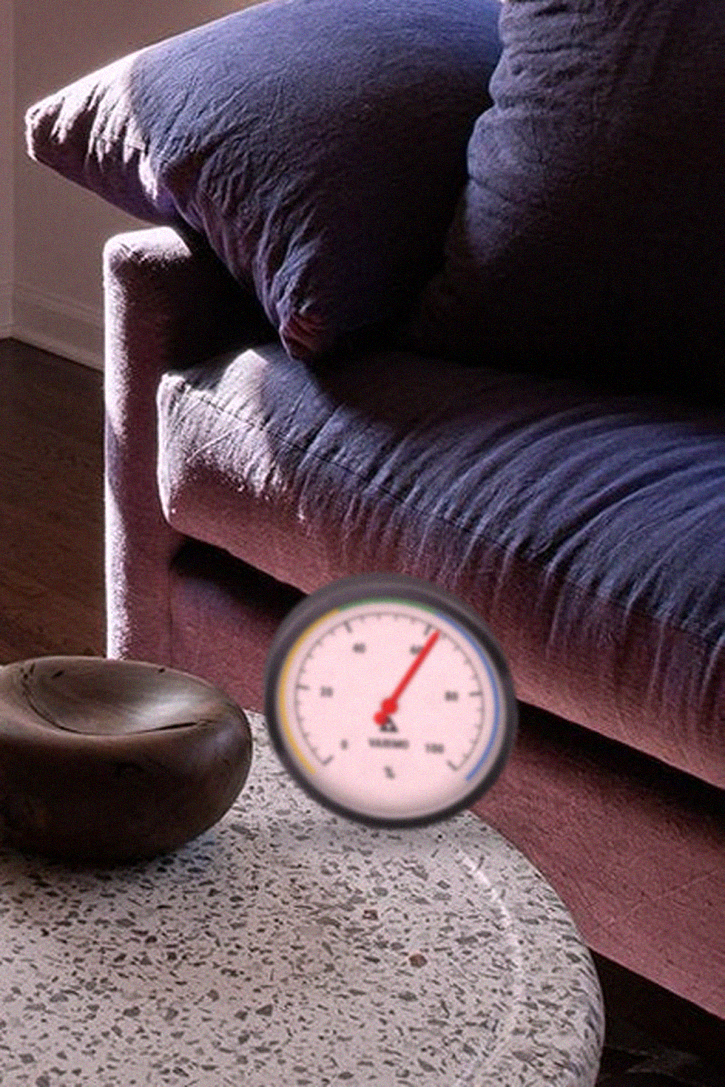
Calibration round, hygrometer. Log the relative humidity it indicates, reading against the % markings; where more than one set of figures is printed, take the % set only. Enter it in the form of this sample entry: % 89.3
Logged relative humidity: % 62
